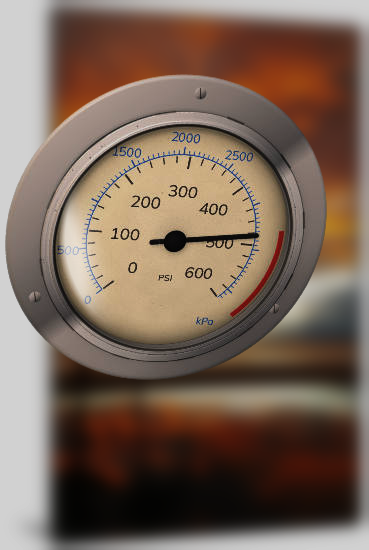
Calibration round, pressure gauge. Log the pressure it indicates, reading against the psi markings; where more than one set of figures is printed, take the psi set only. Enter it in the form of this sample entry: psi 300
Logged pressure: psi 480
